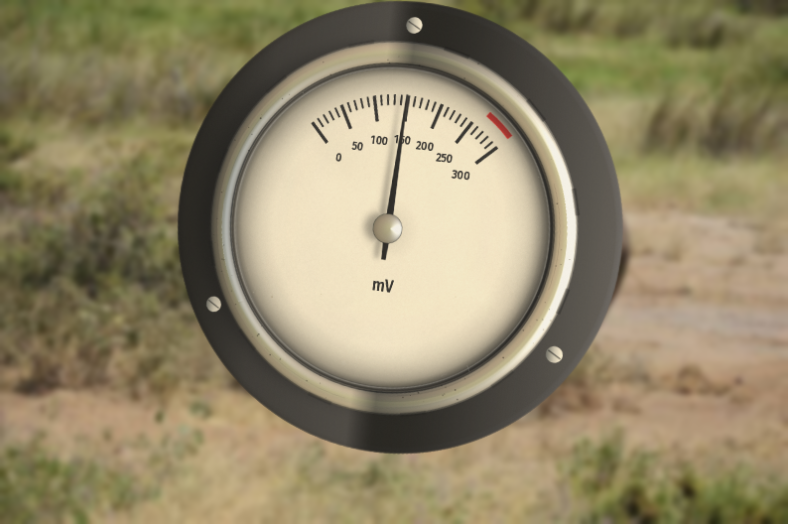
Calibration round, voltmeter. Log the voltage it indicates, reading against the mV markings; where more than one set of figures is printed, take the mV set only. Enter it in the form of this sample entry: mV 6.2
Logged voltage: mV 150
